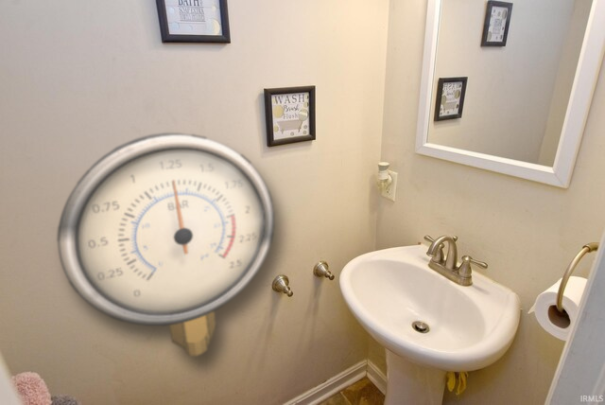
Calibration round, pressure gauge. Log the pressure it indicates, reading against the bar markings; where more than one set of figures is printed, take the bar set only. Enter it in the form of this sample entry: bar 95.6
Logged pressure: bar 1.25
